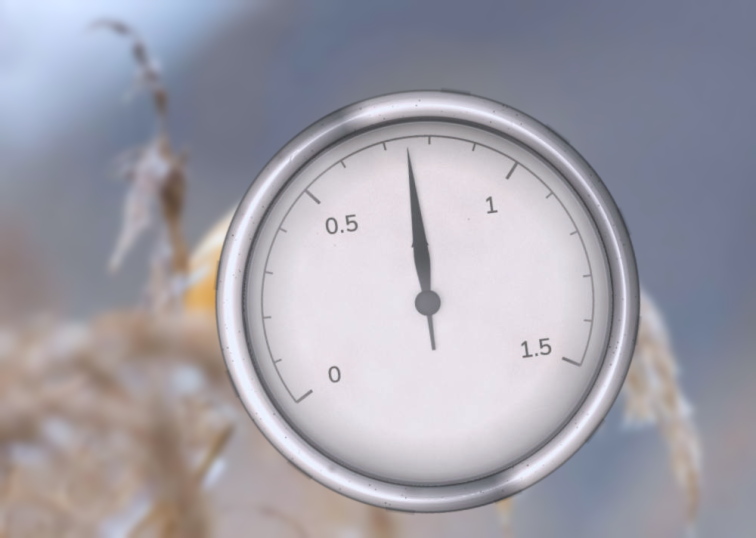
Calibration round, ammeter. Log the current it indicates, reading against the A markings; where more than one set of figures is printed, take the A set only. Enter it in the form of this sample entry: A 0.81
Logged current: A 0.75
